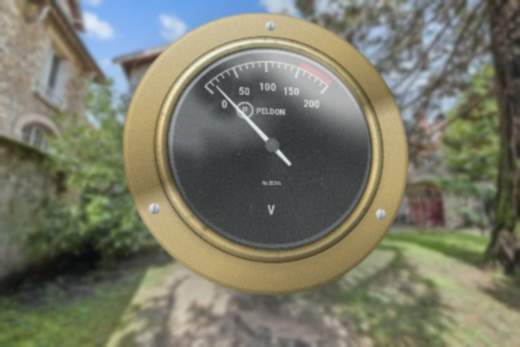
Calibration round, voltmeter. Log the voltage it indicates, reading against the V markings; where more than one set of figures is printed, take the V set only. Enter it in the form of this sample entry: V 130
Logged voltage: V 10
